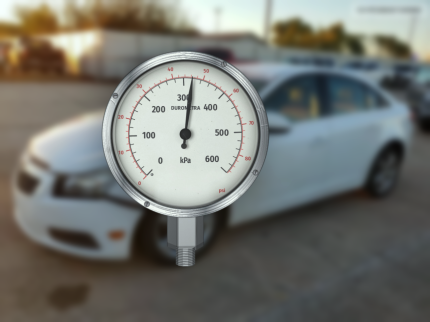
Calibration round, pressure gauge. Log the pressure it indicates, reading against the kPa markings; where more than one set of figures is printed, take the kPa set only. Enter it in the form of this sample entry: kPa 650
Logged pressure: kPa 320
